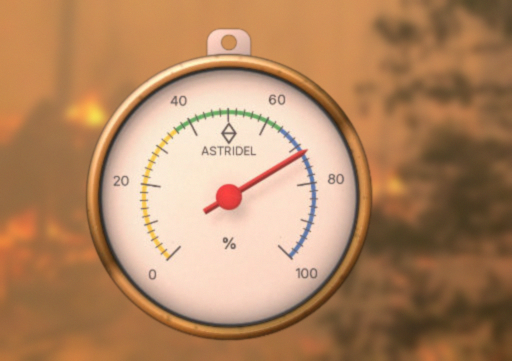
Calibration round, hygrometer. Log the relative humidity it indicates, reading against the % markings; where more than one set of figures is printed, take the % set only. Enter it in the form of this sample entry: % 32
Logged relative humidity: % 72
